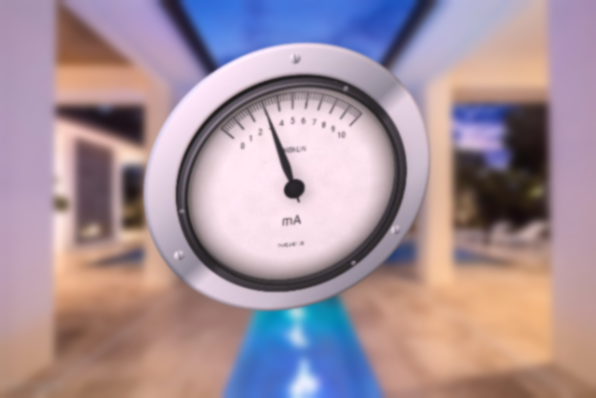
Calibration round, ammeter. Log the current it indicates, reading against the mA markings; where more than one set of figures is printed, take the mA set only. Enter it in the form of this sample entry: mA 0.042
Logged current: mA 3
